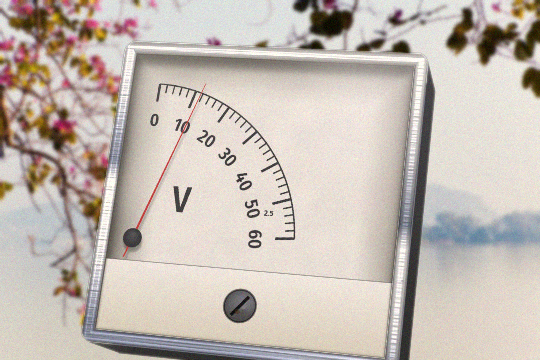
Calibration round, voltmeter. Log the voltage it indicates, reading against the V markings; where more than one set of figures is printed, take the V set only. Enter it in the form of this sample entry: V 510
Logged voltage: V 12
